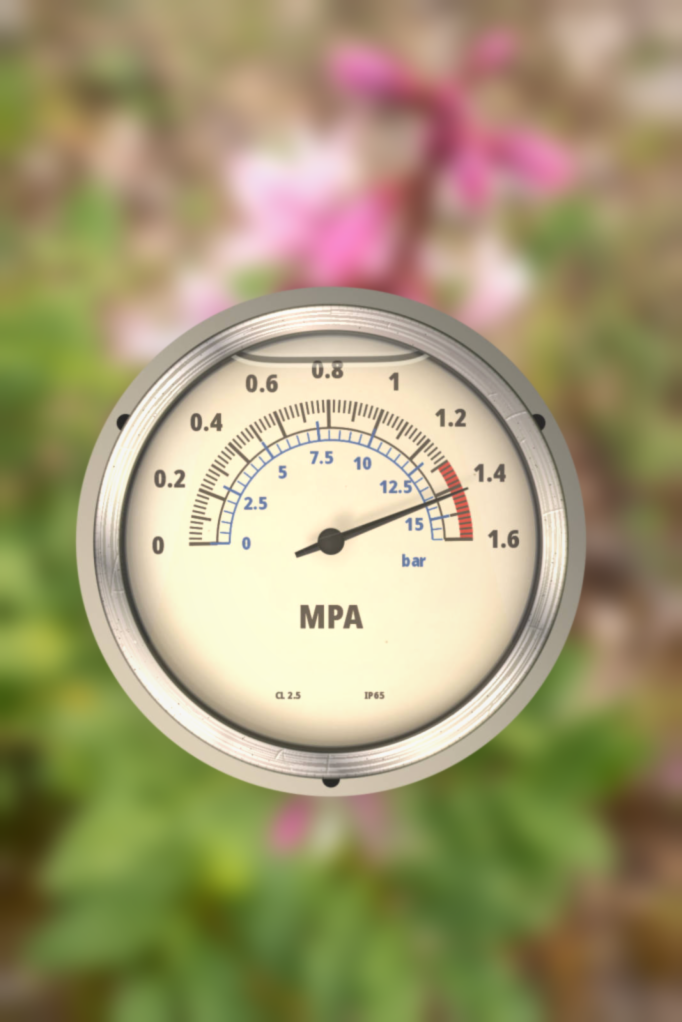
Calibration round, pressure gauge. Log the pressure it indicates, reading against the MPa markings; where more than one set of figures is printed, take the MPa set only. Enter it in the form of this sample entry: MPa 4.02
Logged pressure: MPa 1.42
